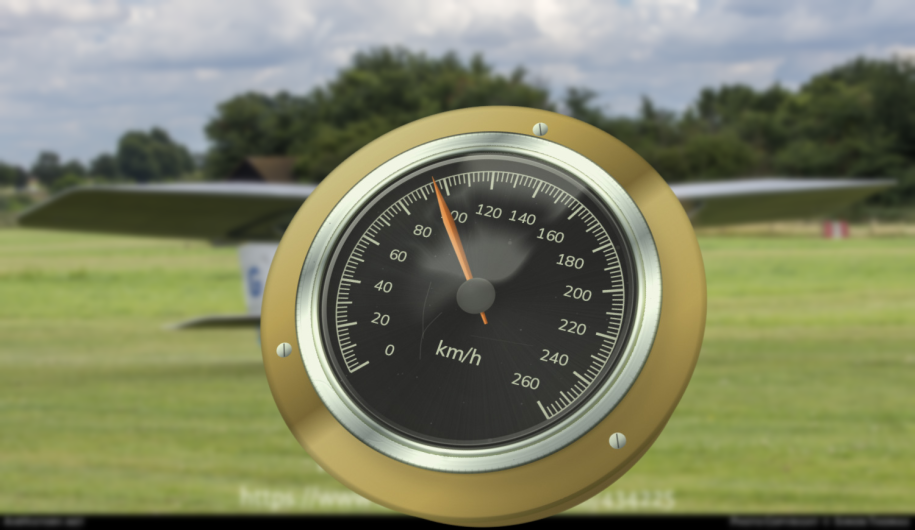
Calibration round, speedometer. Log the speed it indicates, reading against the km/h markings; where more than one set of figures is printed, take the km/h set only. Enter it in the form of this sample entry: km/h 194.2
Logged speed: km/h 96
